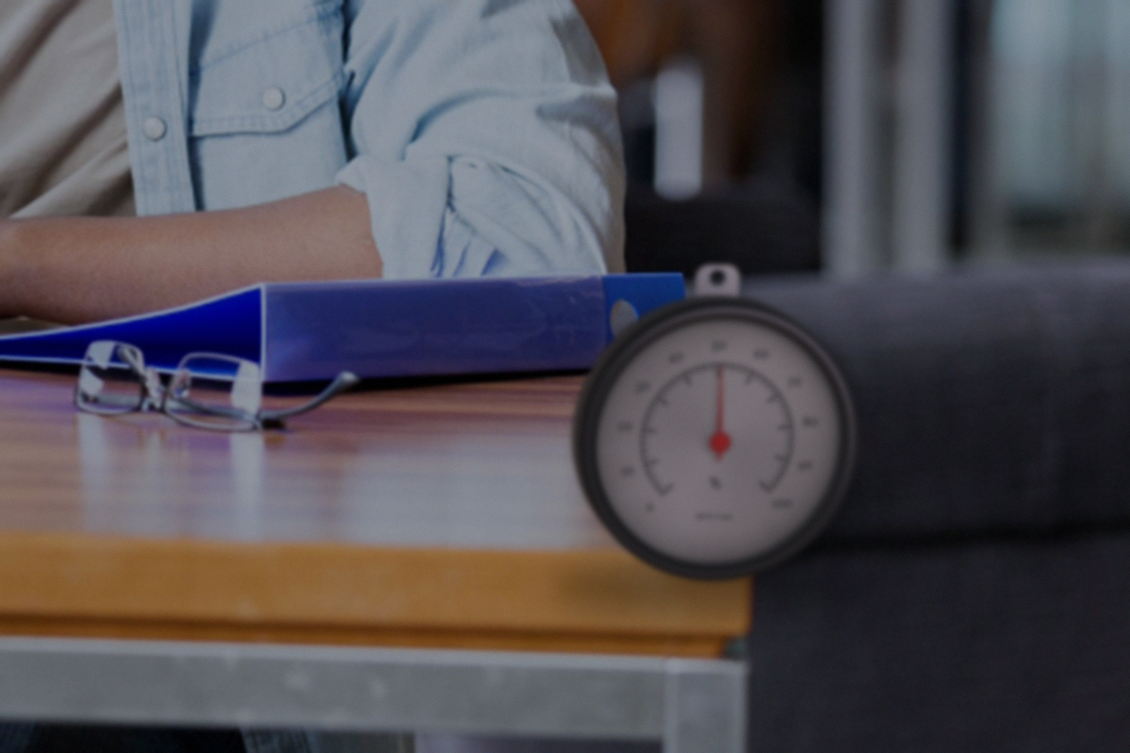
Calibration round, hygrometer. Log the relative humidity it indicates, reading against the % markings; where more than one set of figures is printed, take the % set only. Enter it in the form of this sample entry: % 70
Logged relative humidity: % 50
